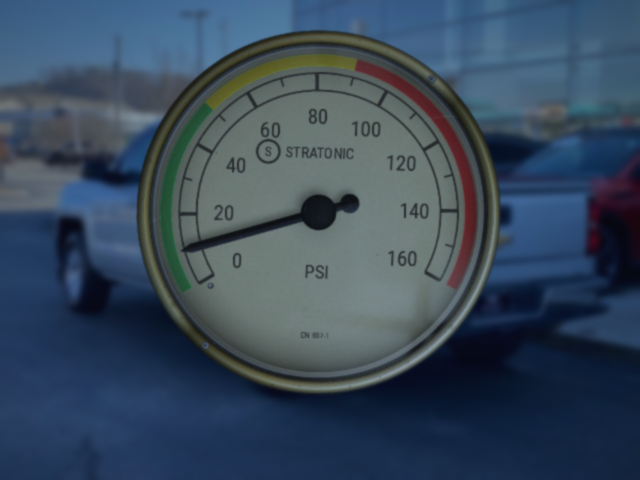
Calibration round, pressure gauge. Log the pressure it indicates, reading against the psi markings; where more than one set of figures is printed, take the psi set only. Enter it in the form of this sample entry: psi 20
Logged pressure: psi 10
